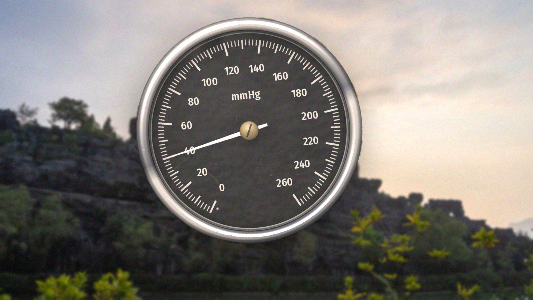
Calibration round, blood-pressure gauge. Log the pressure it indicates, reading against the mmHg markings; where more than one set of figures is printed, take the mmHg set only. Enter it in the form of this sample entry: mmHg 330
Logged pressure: mmHg 40
